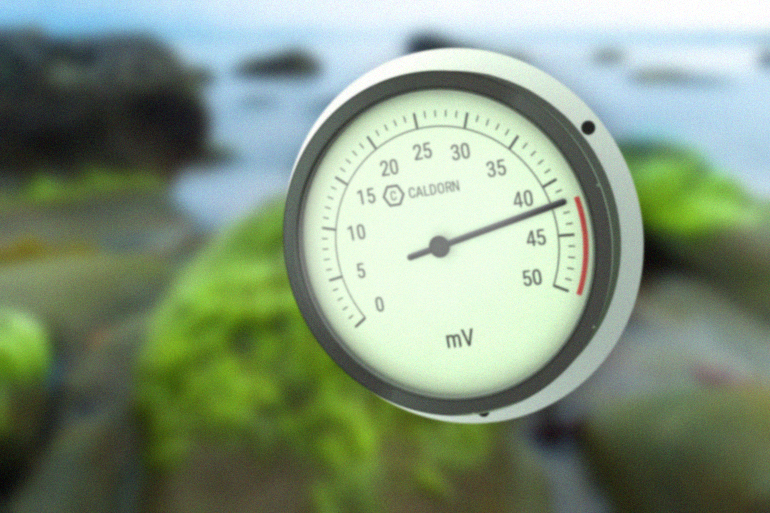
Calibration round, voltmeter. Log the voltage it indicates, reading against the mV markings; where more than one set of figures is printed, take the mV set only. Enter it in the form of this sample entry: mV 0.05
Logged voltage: mV 42
